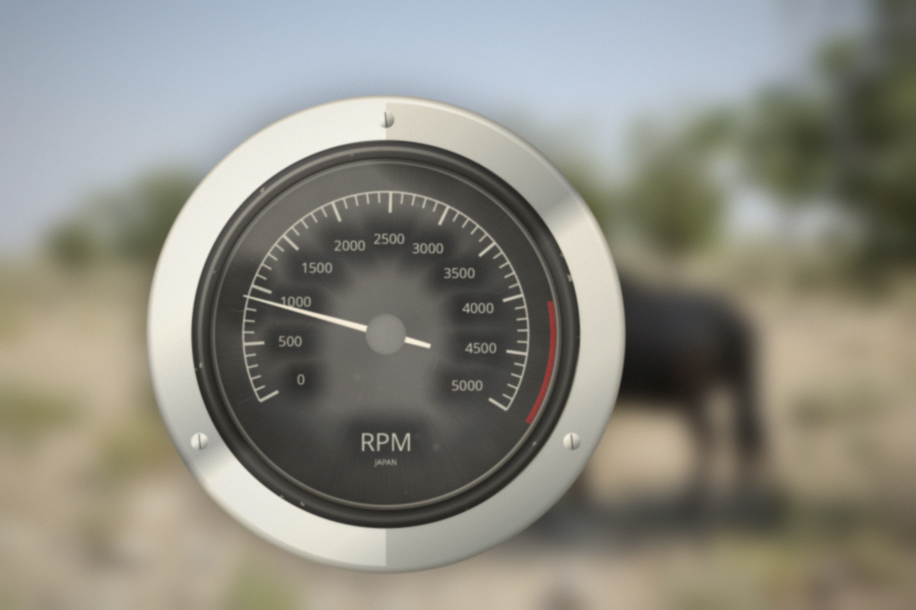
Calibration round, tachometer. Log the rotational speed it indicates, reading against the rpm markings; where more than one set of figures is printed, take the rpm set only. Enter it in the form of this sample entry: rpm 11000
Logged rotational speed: rpm 900
